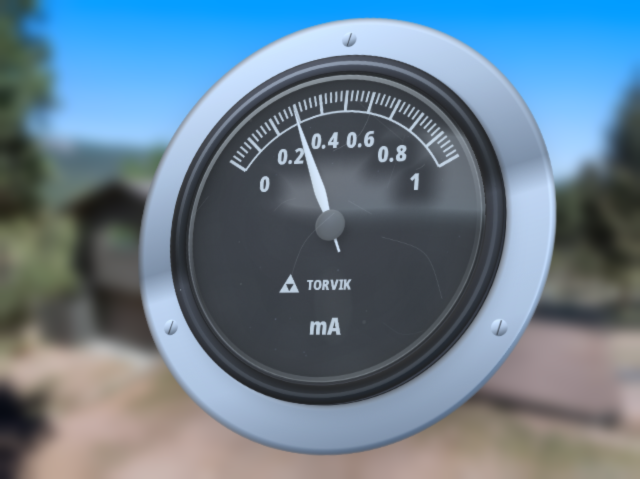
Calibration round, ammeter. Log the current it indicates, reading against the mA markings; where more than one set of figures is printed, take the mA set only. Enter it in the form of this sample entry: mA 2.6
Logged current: mA 0.3
